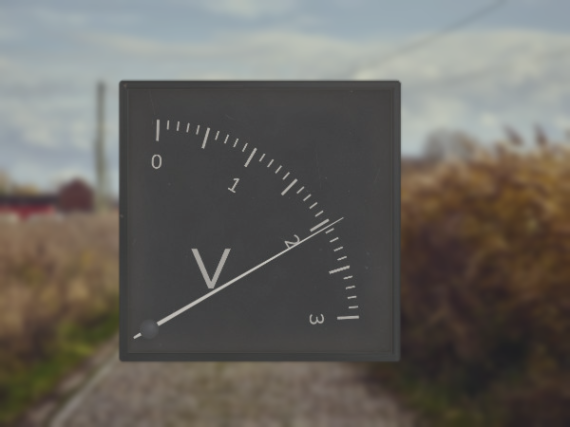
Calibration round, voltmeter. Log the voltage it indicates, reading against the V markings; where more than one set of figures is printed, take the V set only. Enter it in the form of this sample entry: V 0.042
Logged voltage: V 2.05
